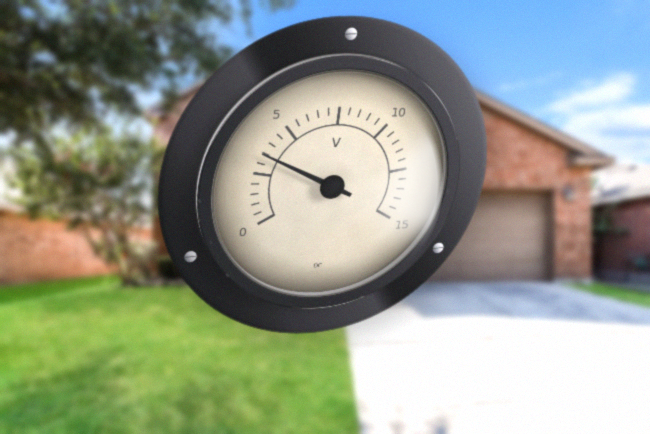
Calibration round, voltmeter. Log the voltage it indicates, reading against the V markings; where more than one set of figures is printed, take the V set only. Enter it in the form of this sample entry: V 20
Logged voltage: V 3.5
